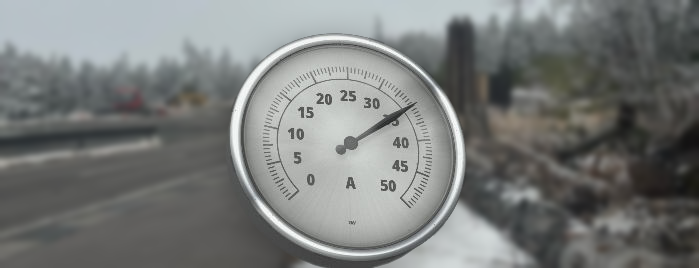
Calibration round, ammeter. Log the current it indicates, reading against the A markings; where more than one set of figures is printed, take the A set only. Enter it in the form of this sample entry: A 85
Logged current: A 35
